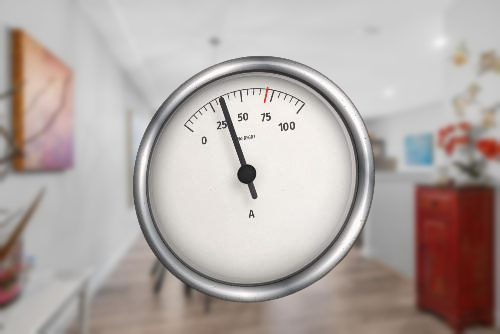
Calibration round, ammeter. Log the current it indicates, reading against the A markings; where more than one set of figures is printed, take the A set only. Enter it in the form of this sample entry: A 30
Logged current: A 35
